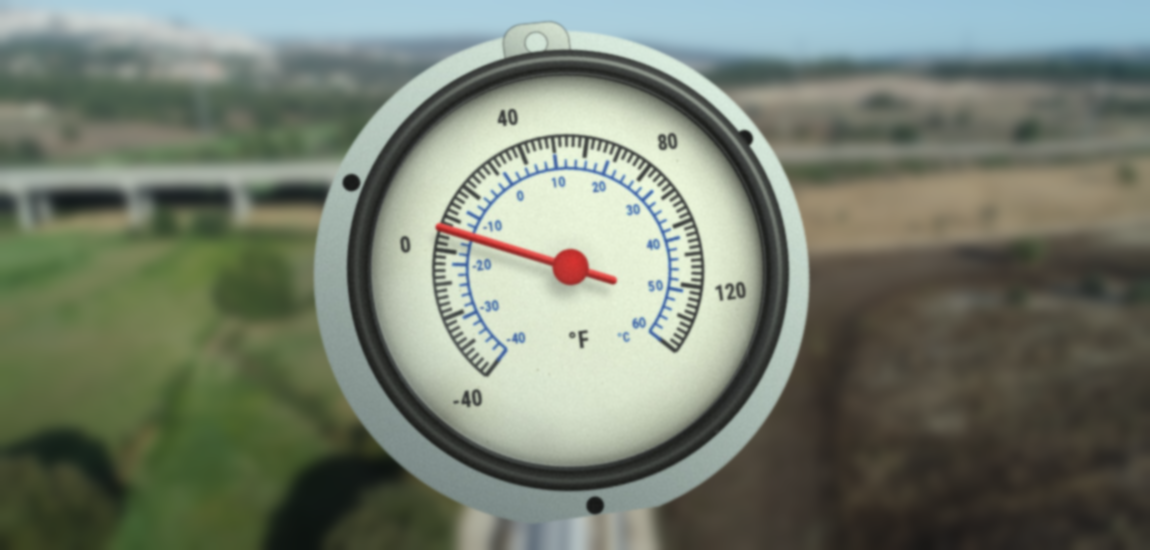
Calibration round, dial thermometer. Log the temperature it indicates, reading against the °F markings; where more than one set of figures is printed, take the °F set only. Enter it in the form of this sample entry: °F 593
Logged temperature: °F 6
